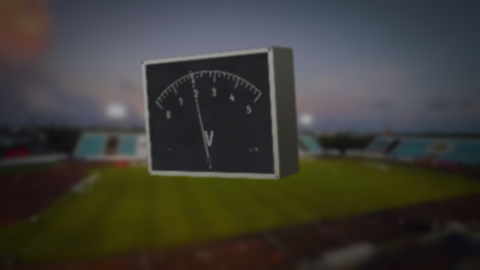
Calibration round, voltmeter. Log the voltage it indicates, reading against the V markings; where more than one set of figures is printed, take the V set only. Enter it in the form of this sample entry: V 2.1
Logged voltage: V 2
